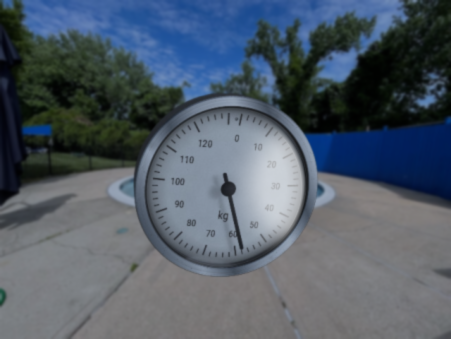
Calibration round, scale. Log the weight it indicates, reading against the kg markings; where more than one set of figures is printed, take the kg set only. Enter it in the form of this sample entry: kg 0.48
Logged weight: kg 58
